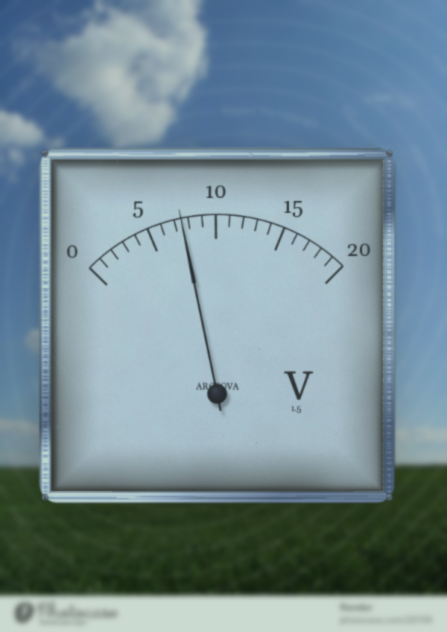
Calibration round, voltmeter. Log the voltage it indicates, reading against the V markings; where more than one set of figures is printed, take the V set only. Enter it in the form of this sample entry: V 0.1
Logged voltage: V 7.5
